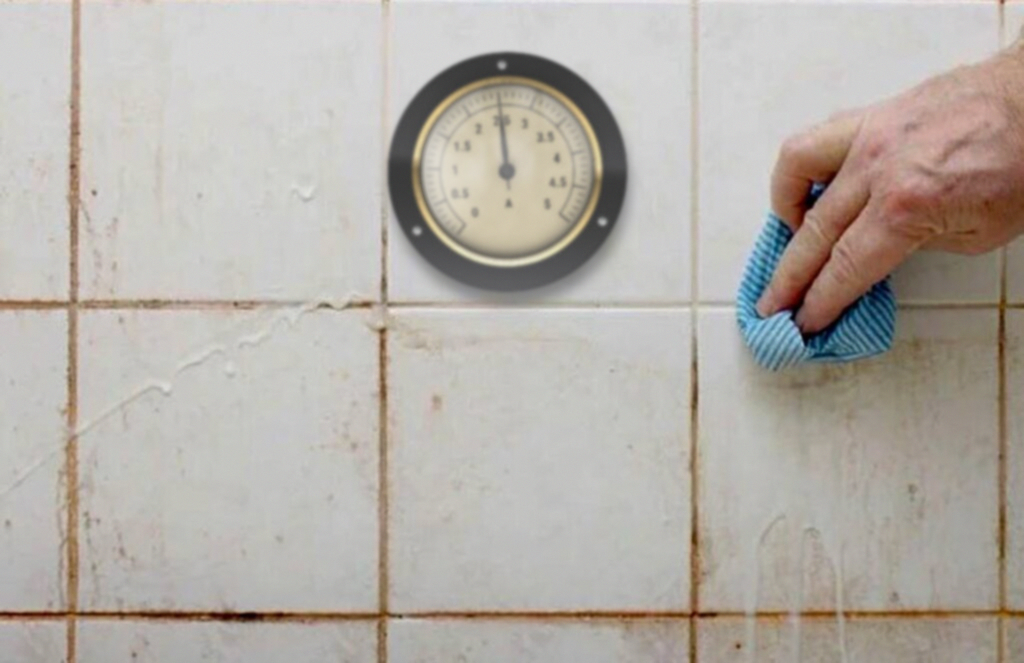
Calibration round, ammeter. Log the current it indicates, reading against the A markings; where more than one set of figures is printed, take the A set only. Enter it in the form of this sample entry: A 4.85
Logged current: A 2.5
